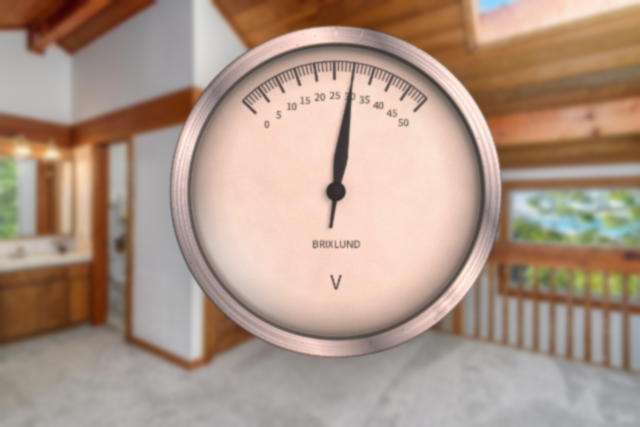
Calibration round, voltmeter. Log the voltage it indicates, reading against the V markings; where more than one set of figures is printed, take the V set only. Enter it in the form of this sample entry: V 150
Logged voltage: V 30
